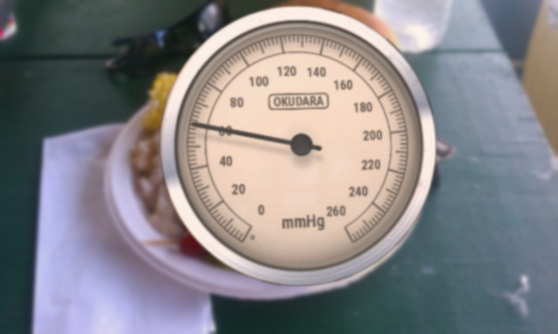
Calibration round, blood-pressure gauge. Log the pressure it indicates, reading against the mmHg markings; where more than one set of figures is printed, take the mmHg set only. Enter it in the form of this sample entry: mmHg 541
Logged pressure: mmHg 60
